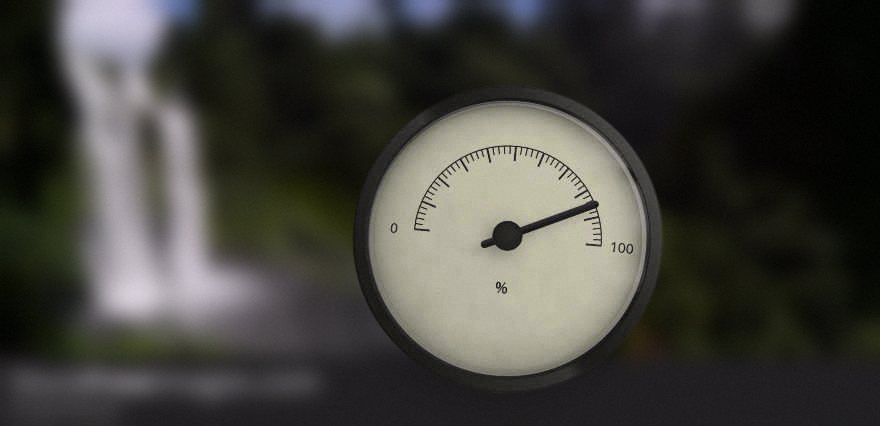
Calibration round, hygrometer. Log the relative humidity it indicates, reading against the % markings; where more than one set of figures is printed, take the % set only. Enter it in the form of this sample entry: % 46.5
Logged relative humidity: % 86
